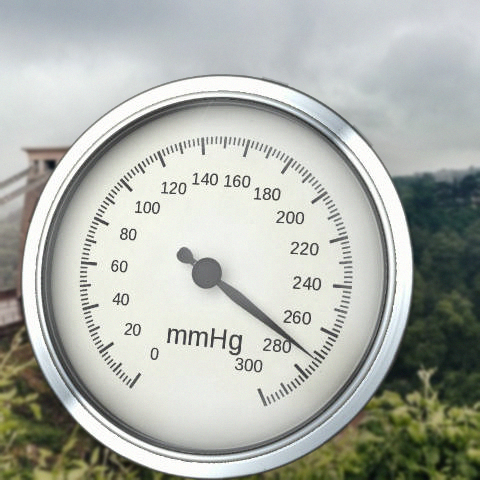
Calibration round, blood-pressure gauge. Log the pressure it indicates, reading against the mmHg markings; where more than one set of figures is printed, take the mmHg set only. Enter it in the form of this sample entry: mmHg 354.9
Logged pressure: mmHg 272
